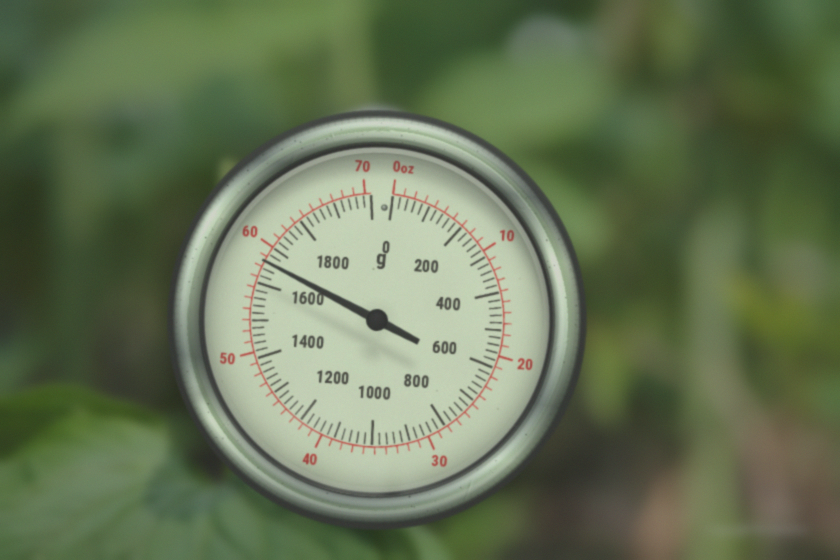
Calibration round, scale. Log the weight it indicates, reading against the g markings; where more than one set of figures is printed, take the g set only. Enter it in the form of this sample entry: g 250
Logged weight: g 1660
